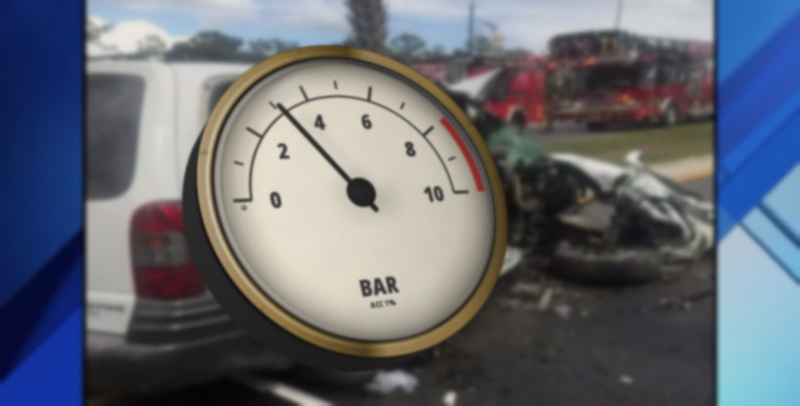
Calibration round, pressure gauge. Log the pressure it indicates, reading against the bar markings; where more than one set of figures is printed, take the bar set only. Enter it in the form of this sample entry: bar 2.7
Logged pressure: bar 3
